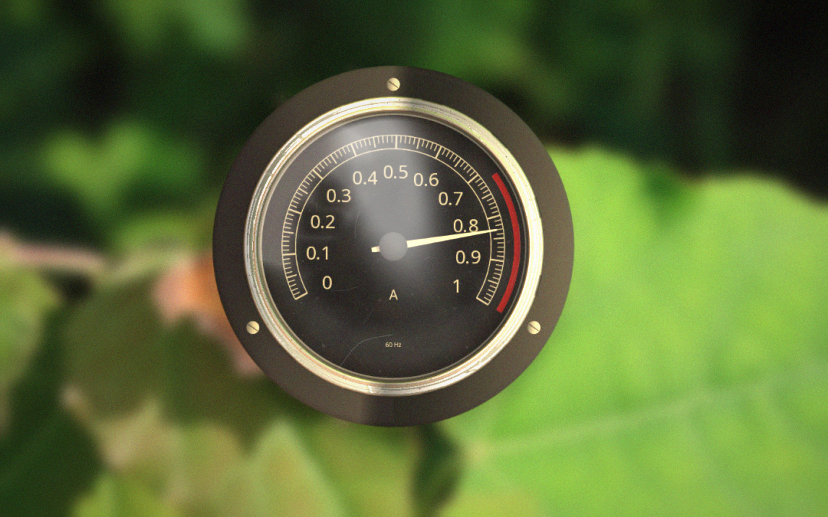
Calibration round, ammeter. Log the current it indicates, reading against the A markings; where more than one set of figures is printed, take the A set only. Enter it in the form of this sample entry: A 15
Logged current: A 0.83
